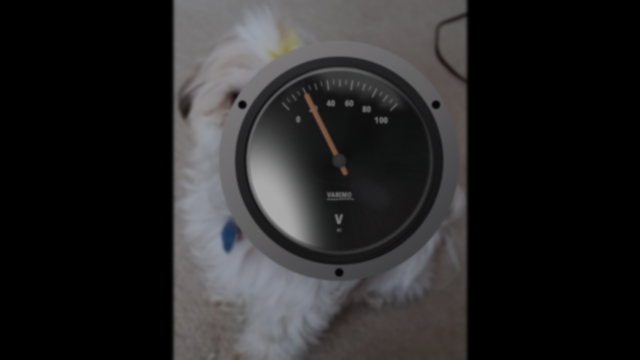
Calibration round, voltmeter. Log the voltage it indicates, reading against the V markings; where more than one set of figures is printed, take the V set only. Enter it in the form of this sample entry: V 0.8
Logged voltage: V 20
